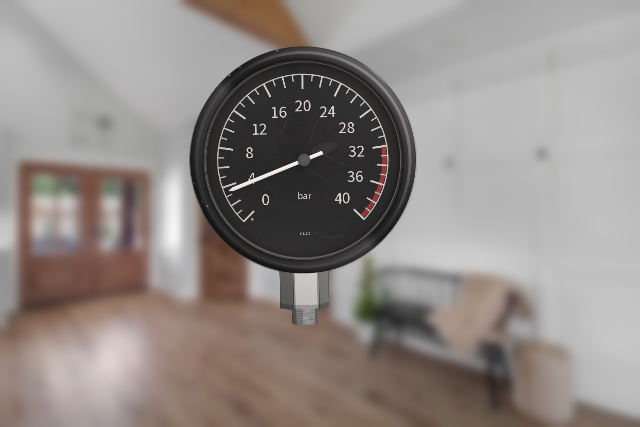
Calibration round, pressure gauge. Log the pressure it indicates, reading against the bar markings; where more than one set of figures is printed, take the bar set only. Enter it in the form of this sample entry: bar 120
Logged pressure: bar 3.5
